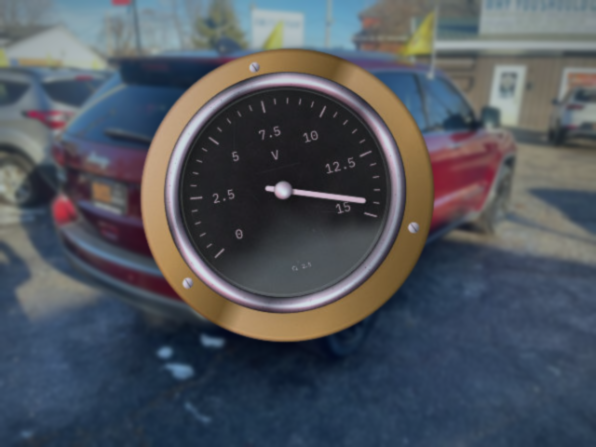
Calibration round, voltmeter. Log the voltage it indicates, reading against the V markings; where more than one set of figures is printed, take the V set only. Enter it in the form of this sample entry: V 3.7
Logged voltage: V 14.5
